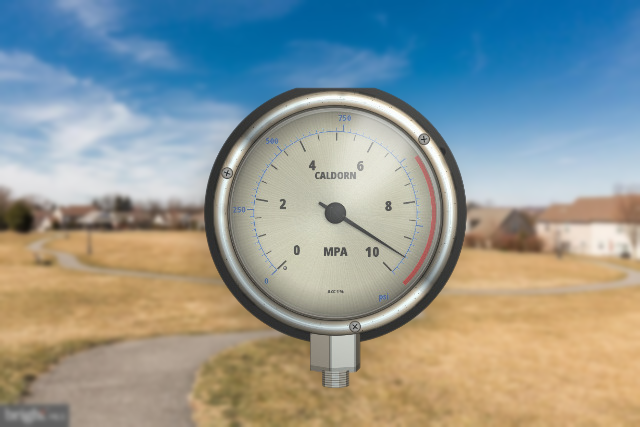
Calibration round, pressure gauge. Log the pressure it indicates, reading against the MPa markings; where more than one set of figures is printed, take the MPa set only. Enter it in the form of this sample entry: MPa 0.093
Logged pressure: MPa 9.5
